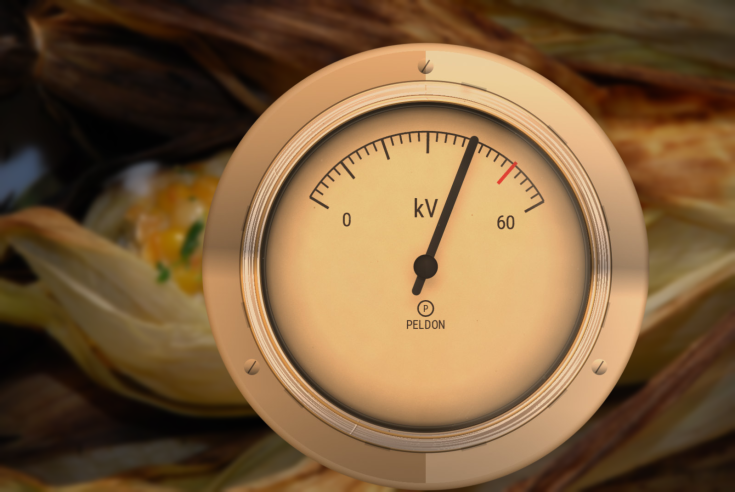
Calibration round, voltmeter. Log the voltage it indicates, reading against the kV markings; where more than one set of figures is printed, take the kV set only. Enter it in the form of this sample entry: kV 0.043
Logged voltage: kV 40
